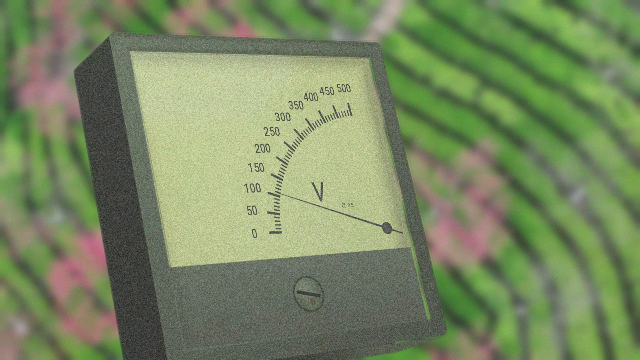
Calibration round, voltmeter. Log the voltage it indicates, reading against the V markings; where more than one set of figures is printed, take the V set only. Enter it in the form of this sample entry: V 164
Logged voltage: V 100
